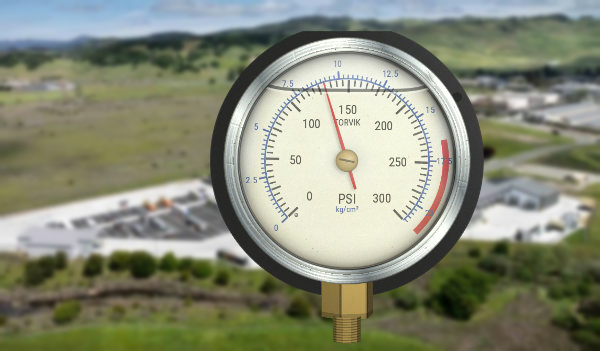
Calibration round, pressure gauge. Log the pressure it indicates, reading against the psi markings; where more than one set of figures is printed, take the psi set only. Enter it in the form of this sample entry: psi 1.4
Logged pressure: psi 130
